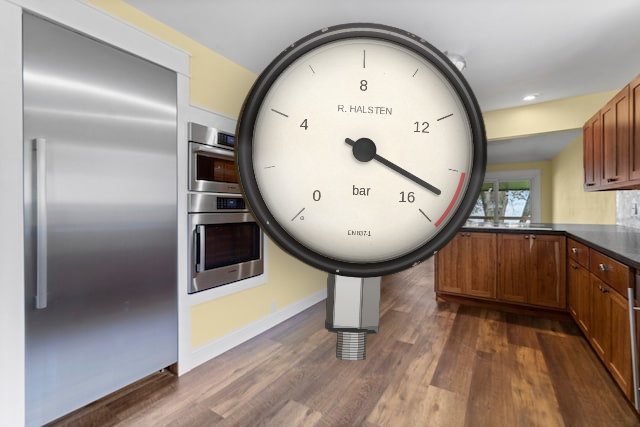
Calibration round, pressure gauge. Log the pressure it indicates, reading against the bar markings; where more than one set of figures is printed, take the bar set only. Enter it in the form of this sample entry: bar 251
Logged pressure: bar 15
